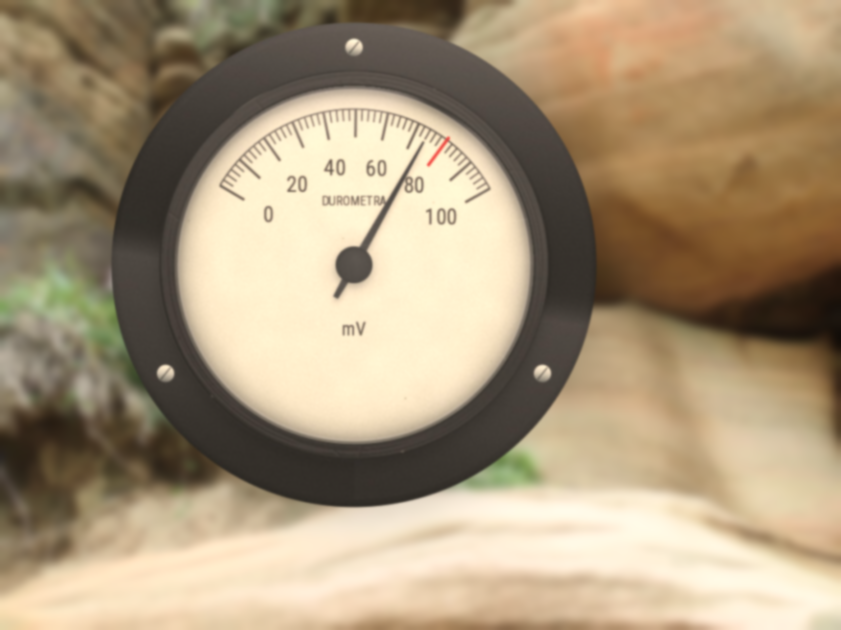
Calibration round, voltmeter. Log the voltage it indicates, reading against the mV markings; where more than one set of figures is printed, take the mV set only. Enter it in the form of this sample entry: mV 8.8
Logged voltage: mV 74
